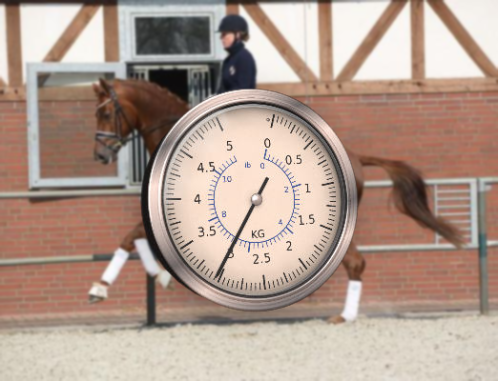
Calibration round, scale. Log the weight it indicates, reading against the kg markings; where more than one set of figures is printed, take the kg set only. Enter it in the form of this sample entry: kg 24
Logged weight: kg 3.05
